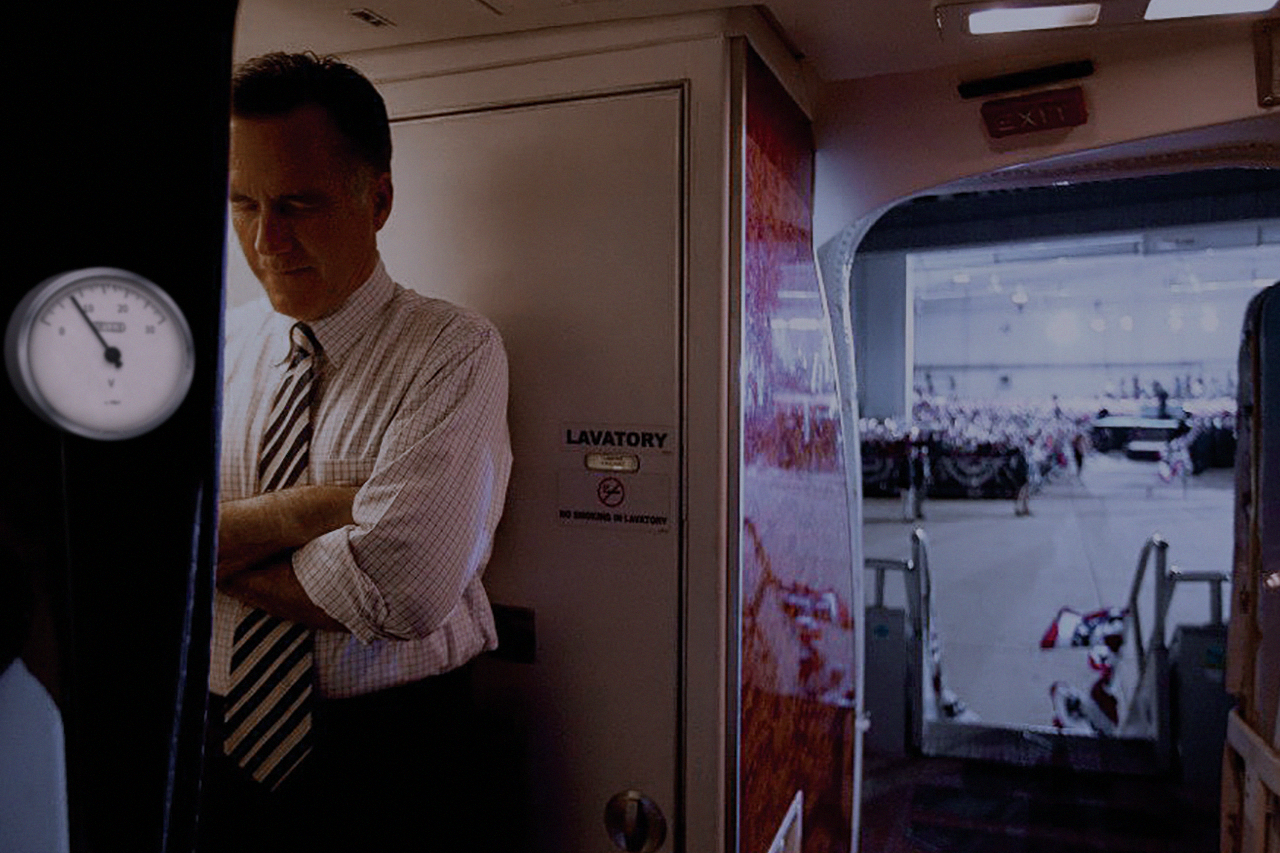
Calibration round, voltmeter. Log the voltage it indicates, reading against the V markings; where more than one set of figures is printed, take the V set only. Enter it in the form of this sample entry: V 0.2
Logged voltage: V 7.5
